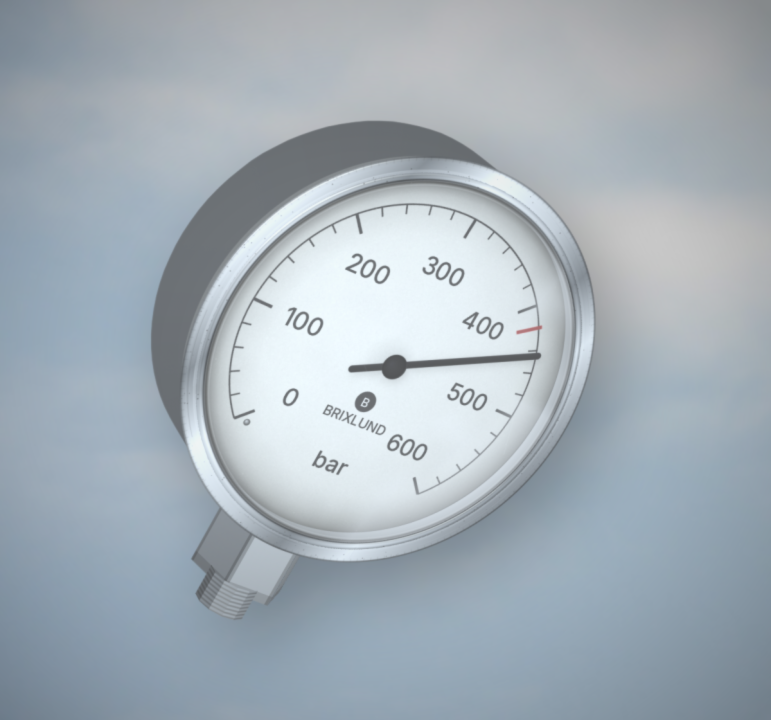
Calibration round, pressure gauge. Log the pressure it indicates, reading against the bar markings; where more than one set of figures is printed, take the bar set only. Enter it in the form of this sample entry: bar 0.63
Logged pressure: bar 440
